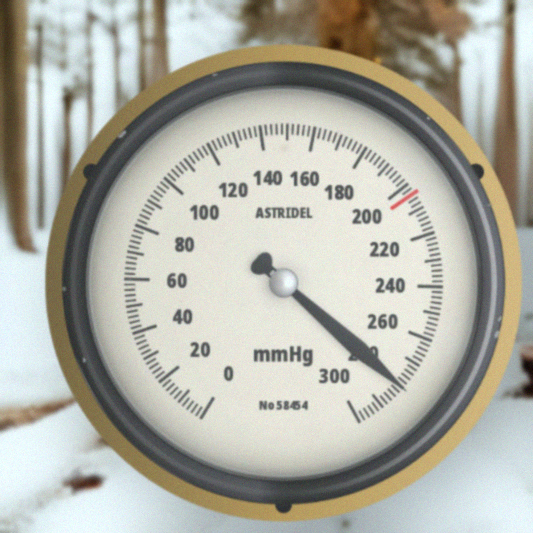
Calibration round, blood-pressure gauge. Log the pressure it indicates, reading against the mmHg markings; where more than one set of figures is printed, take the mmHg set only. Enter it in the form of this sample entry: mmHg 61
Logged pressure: mmHg 280
